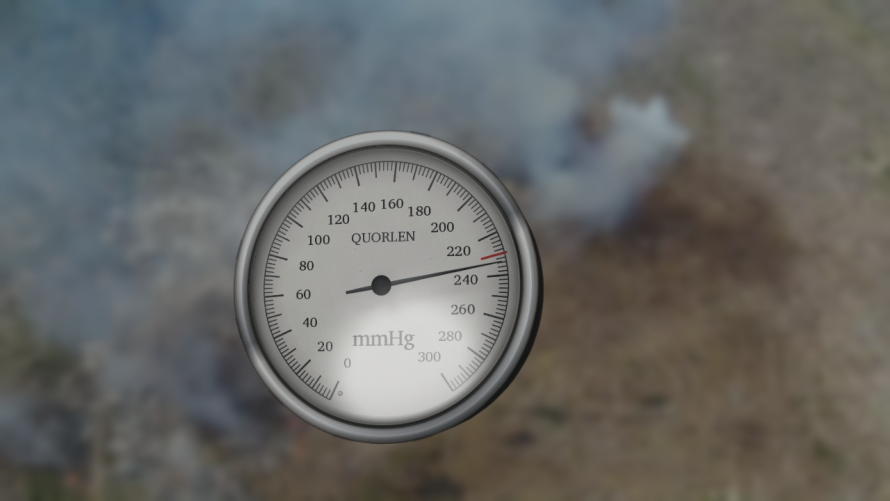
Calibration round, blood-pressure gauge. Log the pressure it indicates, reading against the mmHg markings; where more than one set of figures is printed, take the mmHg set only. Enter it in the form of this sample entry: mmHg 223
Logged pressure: mmHg 234
